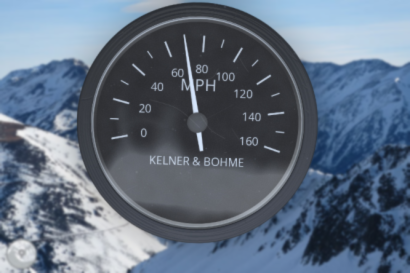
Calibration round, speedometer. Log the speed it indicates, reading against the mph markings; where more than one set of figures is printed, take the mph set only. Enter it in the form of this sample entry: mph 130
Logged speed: mph 70
